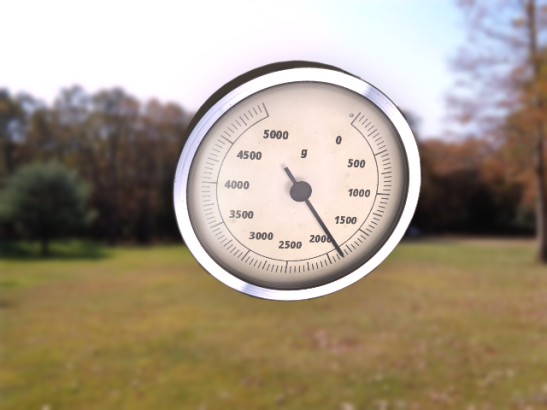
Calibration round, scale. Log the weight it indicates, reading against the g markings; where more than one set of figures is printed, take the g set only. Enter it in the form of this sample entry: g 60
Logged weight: g 1850
